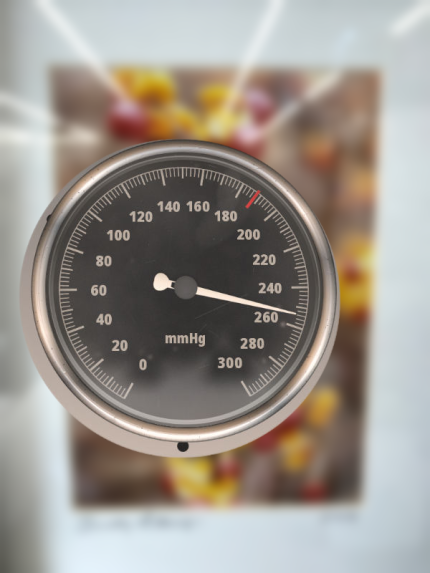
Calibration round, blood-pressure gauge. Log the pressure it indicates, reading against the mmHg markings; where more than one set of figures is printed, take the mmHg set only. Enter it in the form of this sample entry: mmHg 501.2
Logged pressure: mmHg 254
